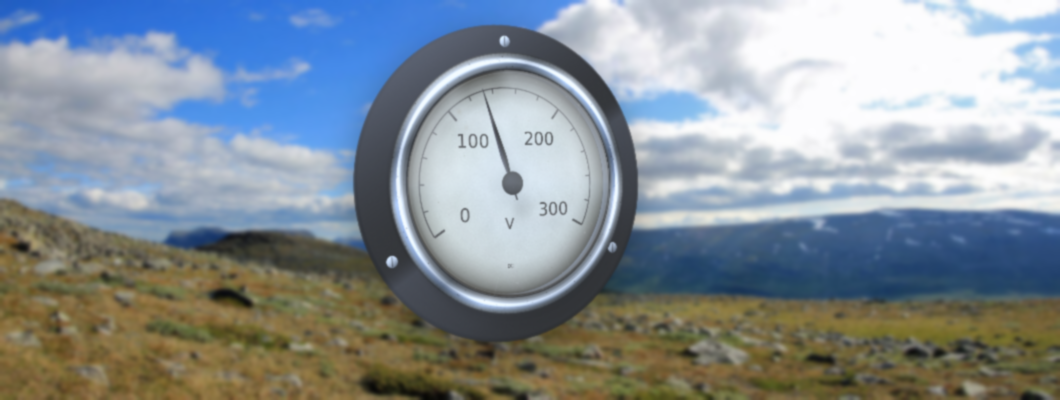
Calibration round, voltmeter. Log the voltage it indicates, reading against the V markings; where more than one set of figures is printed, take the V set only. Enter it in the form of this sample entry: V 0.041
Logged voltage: V 130
